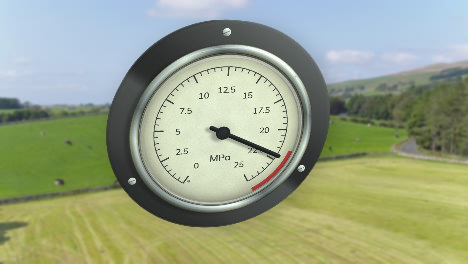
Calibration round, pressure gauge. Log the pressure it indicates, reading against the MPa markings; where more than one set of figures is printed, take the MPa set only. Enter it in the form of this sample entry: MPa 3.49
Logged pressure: MPa 22
